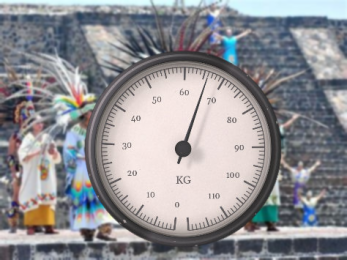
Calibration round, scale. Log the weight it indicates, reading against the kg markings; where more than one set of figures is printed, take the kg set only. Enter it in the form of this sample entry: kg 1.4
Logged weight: kg 66
